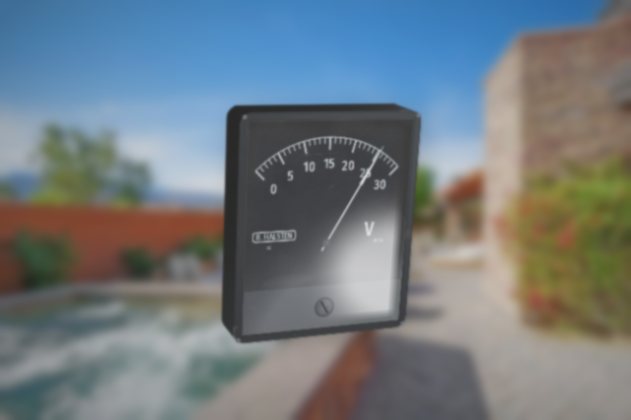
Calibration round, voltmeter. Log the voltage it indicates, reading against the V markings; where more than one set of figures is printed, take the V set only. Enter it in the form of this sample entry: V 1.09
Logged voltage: V 25
